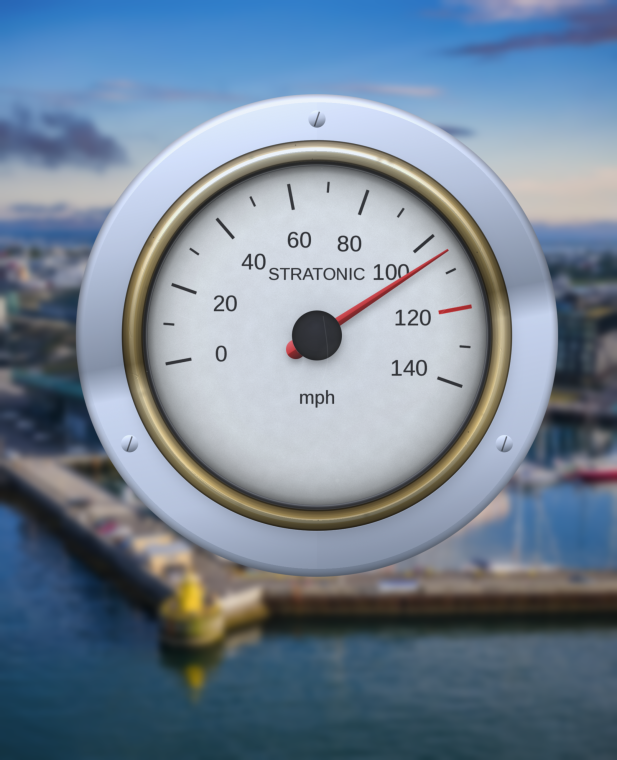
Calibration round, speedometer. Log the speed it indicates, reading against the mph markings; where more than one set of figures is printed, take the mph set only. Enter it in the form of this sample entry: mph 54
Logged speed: mph 105
